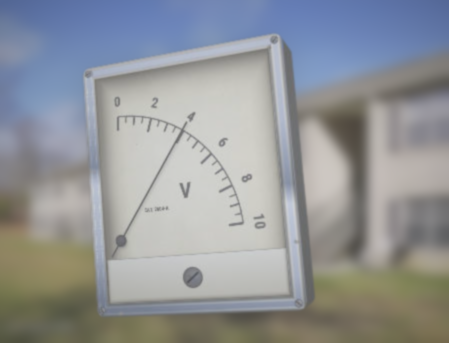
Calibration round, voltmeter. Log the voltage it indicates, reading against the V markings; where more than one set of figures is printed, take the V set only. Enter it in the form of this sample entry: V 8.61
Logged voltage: V 4
